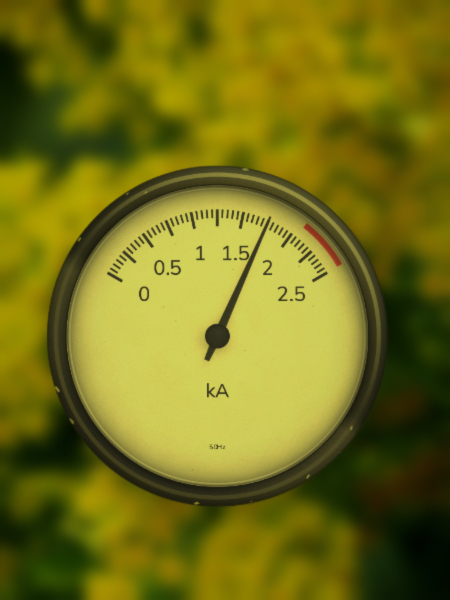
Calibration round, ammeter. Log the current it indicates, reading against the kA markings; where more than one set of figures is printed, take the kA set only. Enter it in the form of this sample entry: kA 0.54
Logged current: kA 1.75
